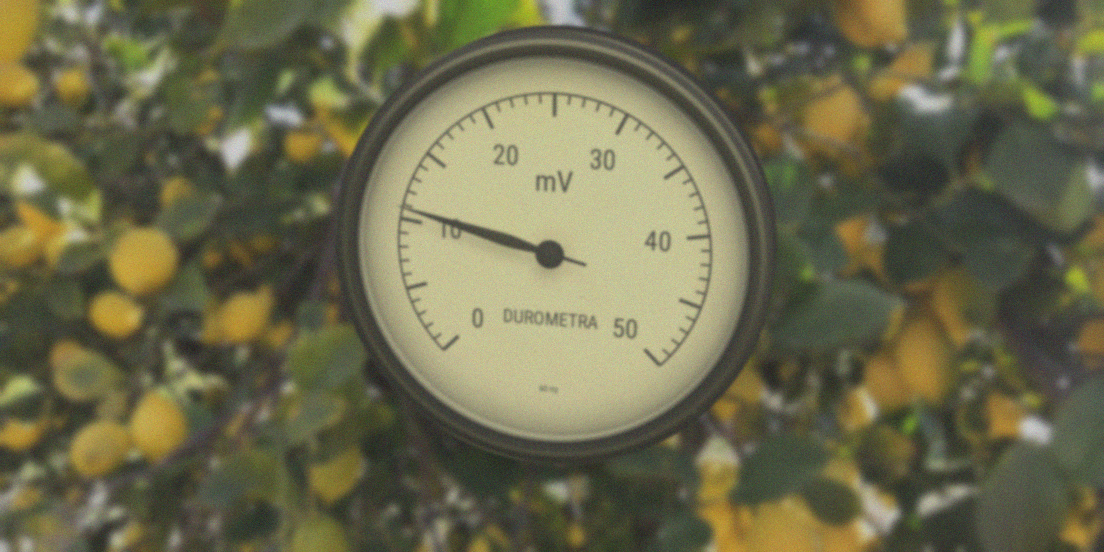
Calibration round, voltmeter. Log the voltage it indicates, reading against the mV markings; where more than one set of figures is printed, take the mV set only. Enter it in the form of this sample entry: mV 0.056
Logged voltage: mV 11
